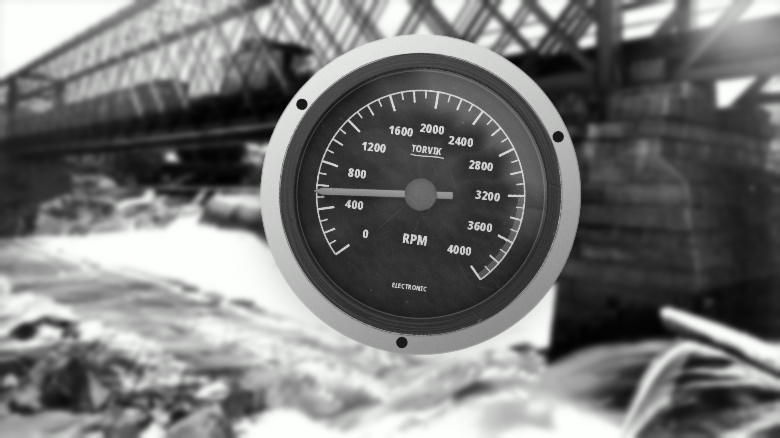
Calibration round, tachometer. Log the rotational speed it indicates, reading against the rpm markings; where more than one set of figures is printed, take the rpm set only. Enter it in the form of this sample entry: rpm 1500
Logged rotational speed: rpm 550
